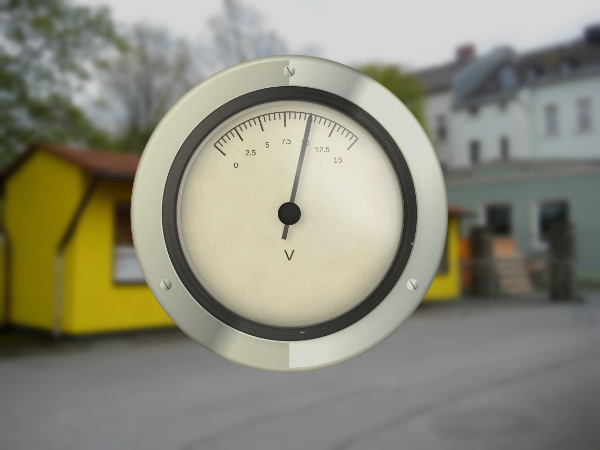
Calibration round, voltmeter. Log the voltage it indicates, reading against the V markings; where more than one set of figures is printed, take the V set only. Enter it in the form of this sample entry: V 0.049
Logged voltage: V 10
